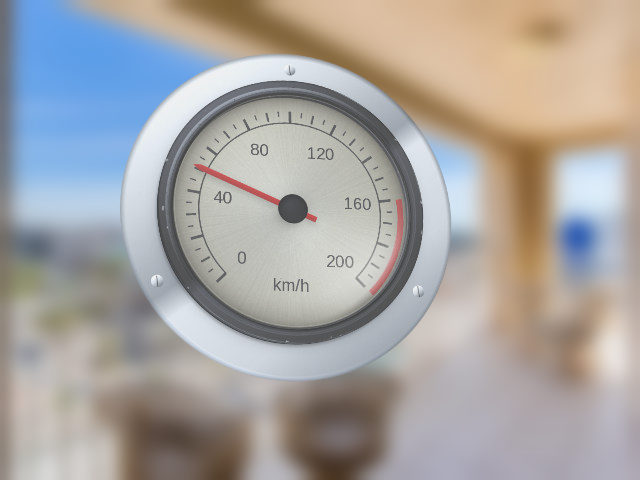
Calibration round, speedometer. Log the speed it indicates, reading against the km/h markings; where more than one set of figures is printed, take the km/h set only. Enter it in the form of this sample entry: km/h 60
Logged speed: km/h 50
